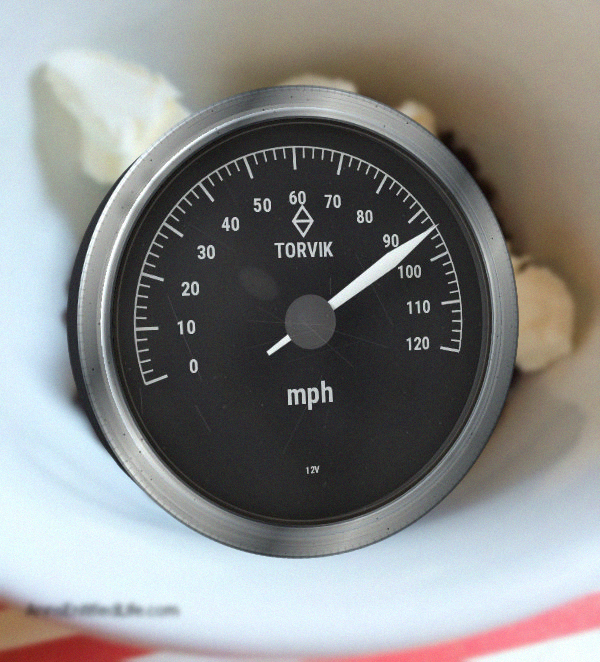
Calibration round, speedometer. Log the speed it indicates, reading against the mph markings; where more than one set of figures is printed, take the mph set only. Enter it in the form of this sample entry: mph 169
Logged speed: mph 94
